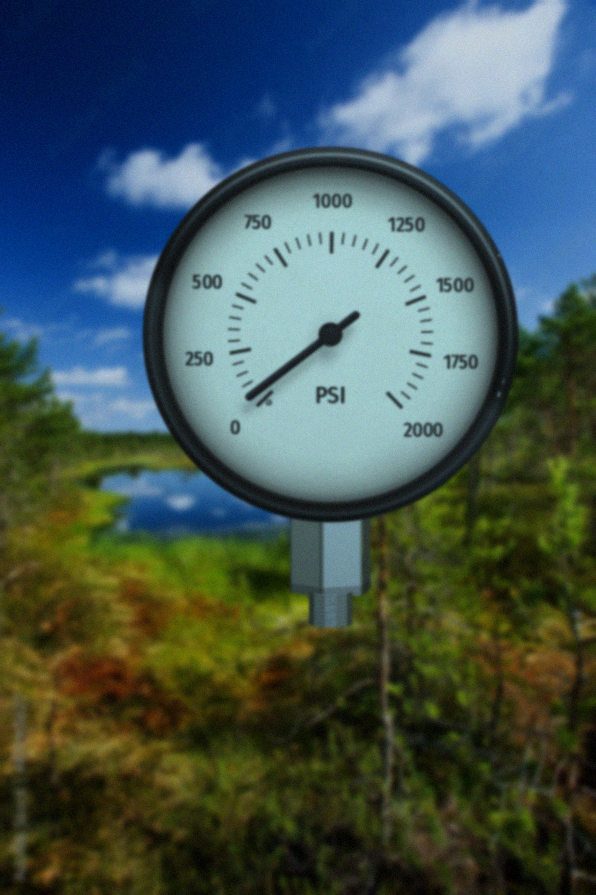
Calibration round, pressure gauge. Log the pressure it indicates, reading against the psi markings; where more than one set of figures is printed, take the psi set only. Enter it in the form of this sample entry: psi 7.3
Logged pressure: psi 50
